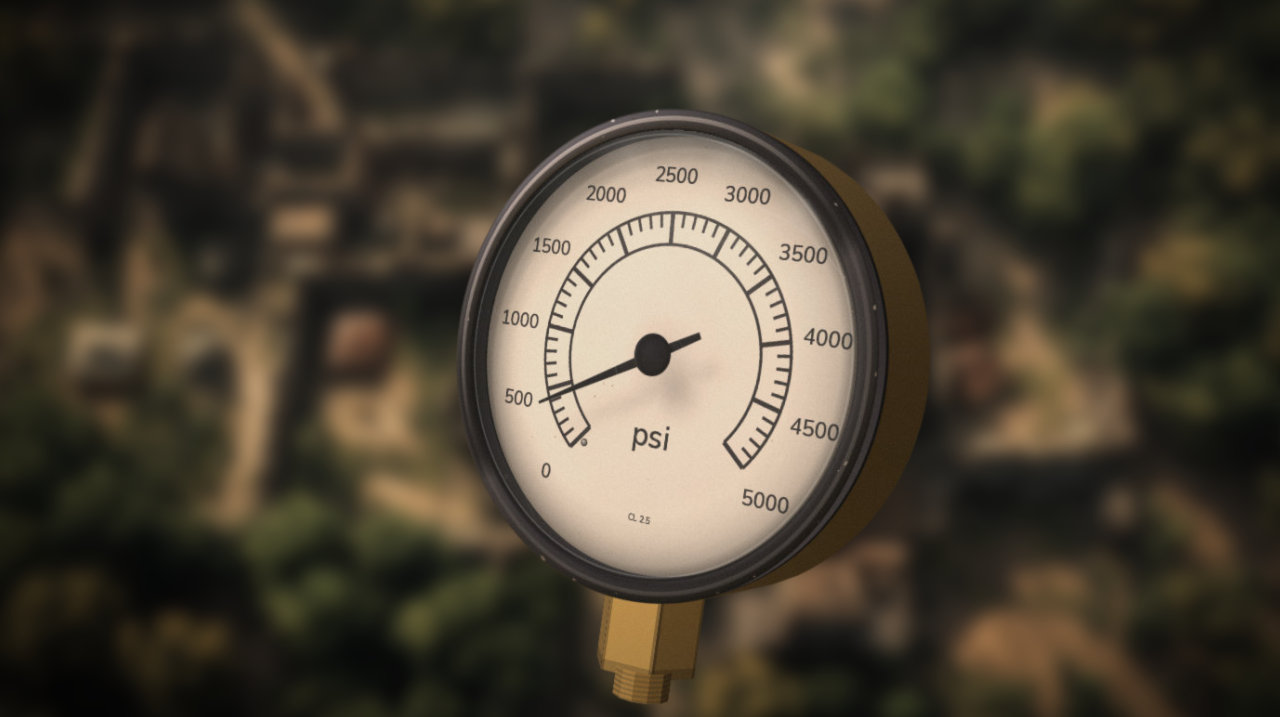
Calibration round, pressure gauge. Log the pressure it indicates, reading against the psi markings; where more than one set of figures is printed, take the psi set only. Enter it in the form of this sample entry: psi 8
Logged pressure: psi 400
